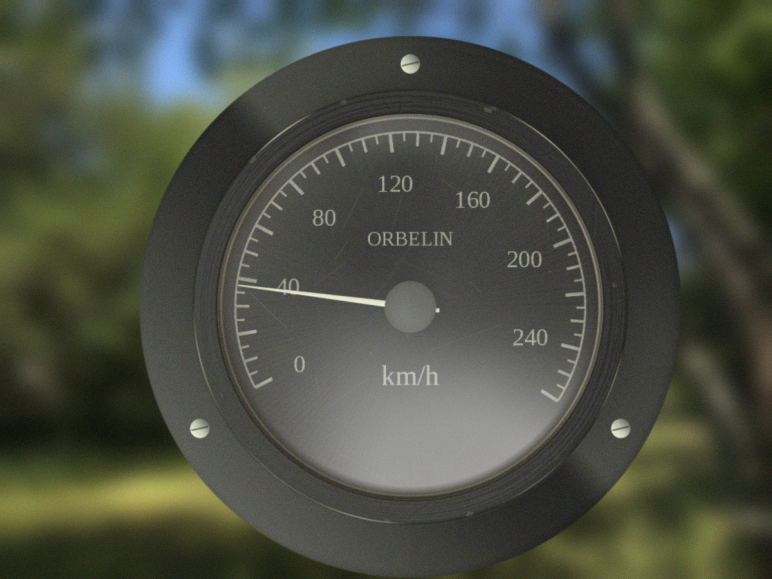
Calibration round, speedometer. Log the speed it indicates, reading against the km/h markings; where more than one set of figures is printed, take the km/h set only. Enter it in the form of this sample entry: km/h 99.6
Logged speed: km/h 37.5
